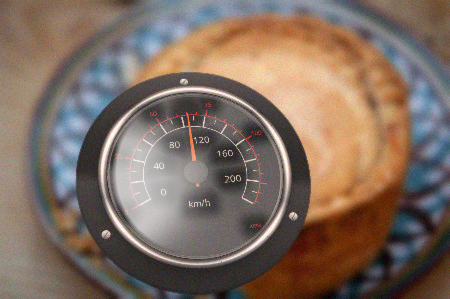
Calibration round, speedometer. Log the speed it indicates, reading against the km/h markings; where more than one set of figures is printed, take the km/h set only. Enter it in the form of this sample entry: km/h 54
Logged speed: km/h 105
